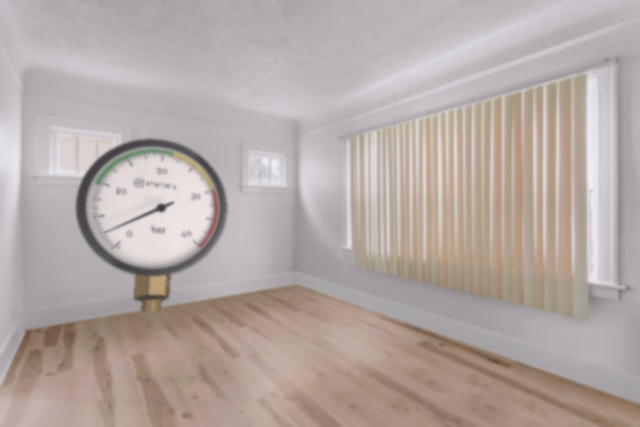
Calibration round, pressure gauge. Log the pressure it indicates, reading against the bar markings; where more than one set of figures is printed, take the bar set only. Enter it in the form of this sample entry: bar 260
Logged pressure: bar 2.5
